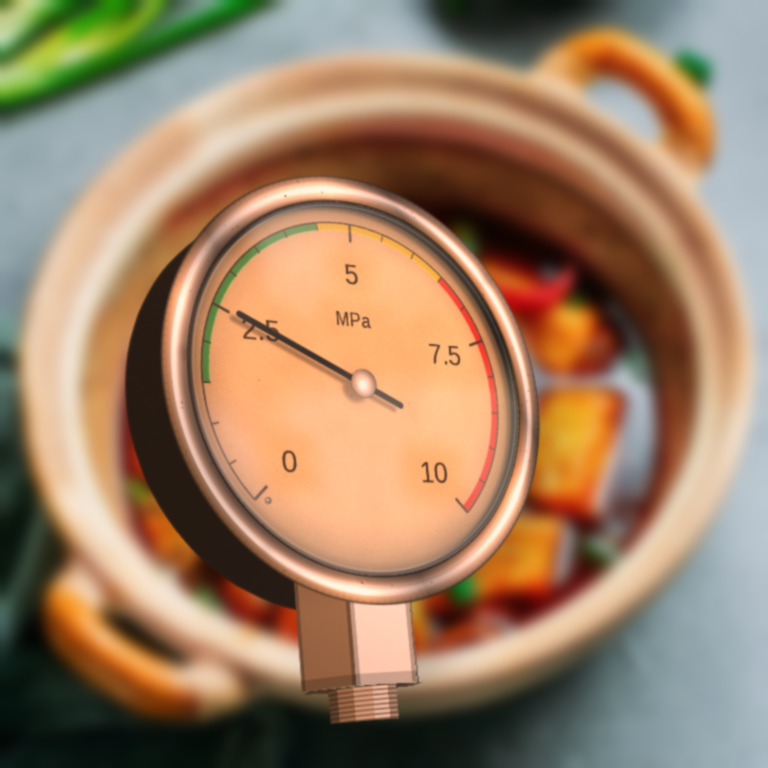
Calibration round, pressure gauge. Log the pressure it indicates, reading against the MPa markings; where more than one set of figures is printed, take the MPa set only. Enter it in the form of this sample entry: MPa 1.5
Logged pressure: MPa 2.5
